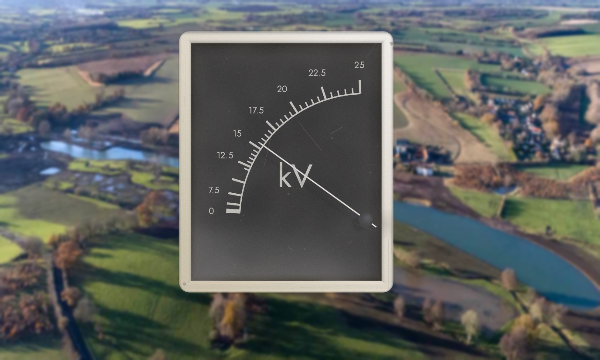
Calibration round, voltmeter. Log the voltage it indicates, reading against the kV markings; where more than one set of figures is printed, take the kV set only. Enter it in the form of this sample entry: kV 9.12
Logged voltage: kV 15.5
